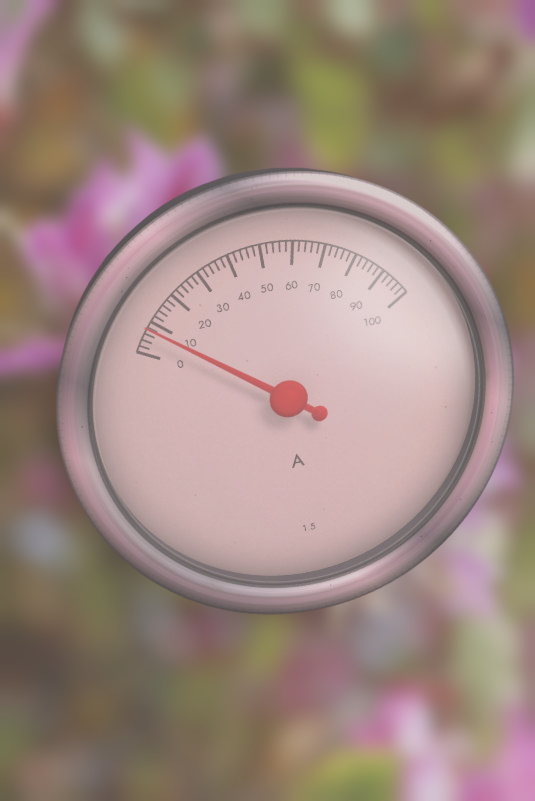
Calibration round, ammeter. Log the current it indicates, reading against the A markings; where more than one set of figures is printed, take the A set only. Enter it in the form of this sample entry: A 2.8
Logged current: A 8
